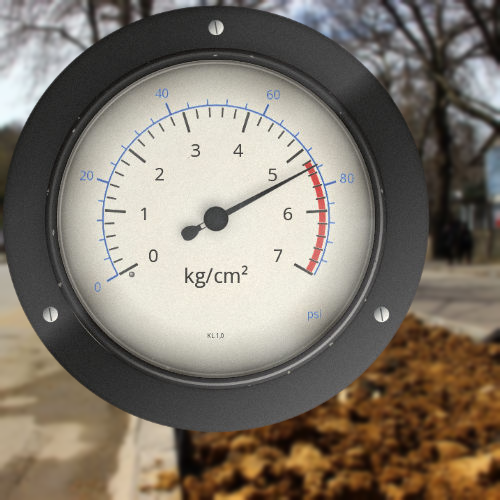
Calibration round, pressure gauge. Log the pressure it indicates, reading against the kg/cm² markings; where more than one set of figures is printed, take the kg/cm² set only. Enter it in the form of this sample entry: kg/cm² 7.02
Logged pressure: kg/cm² 5.3
